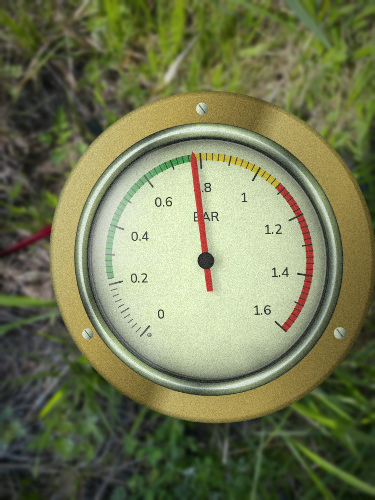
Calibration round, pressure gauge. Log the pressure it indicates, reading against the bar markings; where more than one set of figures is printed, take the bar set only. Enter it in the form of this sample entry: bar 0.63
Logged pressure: bar 0.78
